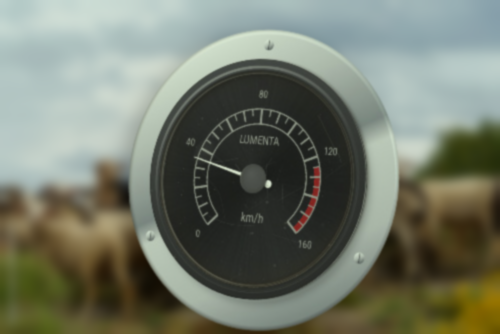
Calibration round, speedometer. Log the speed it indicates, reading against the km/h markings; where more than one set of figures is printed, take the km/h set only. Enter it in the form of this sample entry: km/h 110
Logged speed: km/h 35
